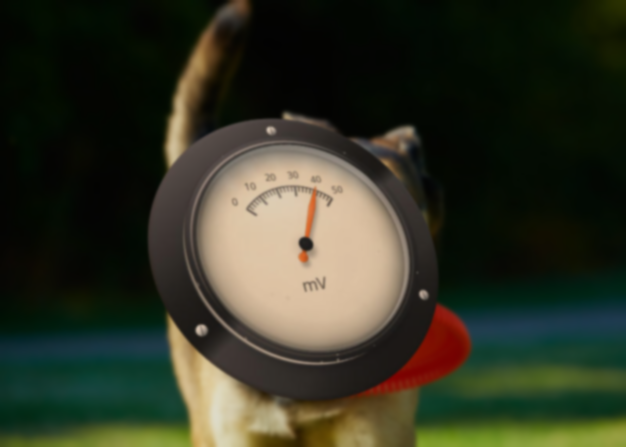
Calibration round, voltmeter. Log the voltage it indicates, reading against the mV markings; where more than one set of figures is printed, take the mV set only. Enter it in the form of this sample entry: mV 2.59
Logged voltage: mV 40
